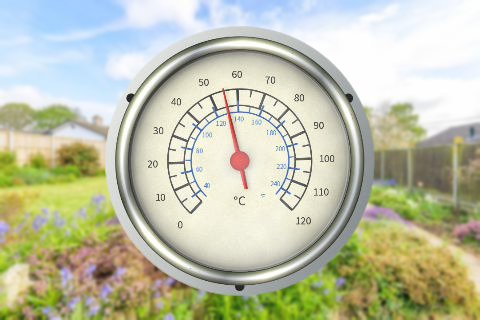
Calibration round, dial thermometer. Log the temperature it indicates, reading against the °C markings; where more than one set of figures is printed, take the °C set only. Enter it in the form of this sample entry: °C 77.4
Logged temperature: °C 55
